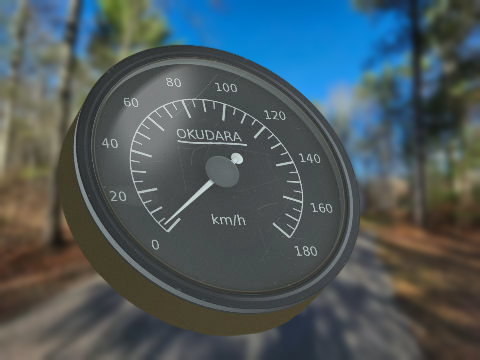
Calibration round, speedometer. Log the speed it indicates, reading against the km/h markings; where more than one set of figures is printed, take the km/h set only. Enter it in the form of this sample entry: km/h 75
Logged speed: km/h 2.5
